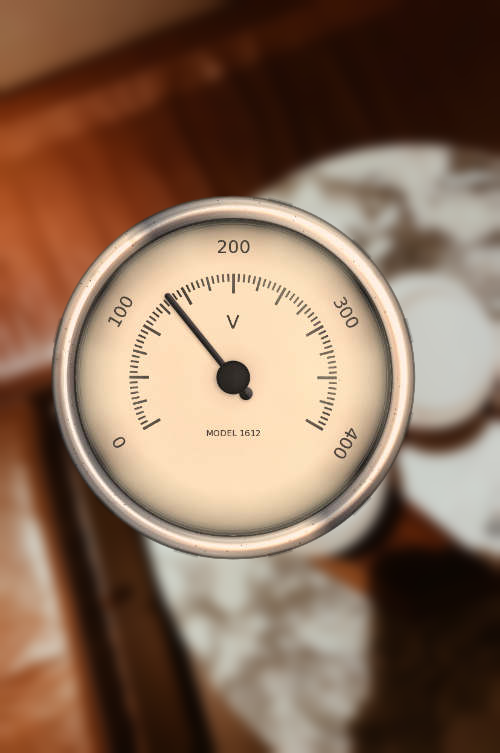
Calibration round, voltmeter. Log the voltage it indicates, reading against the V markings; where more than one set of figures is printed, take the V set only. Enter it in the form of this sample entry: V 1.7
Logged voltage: V 135
